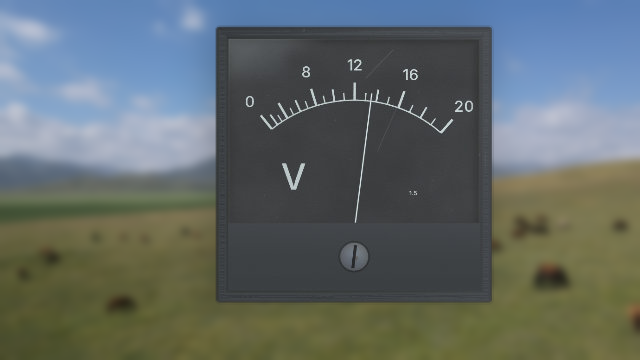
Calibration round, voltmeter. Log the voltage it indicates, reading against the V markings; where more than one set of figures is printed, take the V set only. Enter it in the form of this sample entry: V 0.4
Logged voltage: V 13.5
